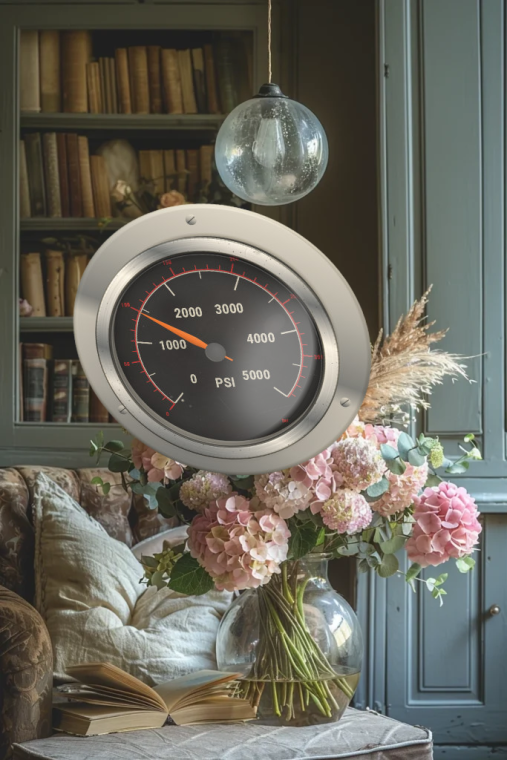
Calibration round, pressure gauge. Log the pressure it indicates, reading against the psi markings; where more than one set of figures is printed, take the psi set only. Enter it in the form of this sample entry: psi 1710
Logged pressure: psi 1500
